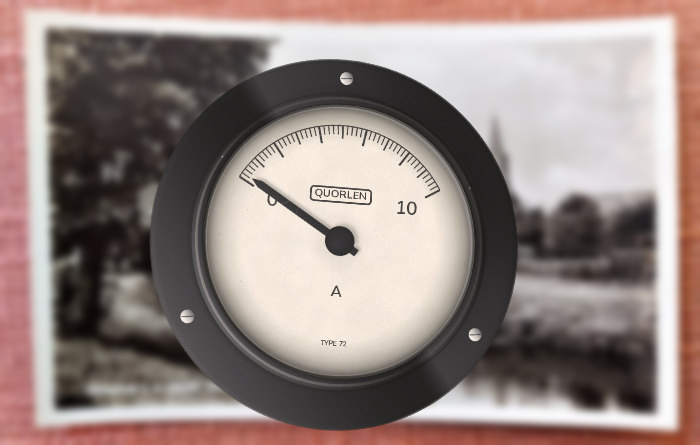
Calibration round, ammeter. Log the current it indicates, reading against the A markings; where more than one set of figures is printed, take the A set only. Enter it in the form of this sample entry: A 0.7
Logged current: A 0.2
